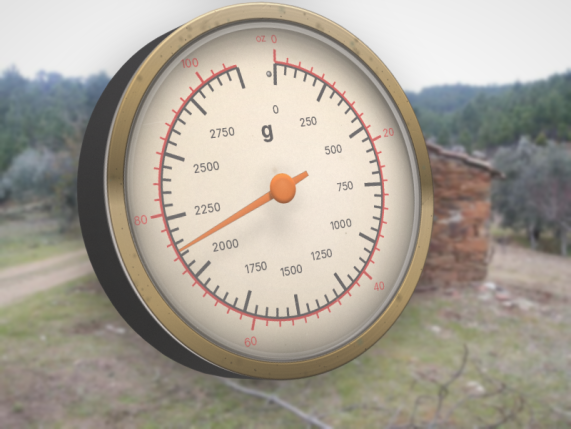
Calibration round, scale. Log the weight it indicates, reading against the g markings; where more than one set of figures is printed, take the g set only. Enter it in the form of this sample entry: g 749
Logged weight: g 2125
